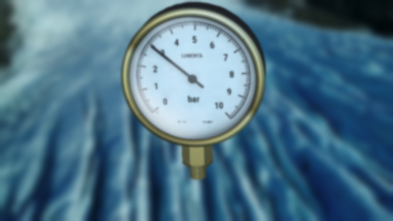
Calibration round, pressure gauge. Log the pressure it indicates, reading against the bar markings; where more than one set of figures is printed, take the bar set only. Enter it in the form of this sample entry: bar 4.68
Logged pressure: bar 3
